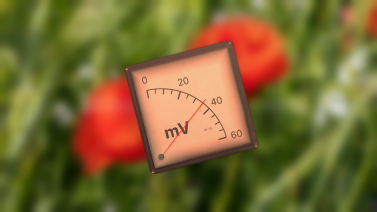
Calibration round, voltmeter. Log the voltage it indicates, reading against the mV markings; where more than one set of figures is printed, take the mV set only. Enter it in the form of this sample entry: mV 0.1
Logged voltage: mV 35
